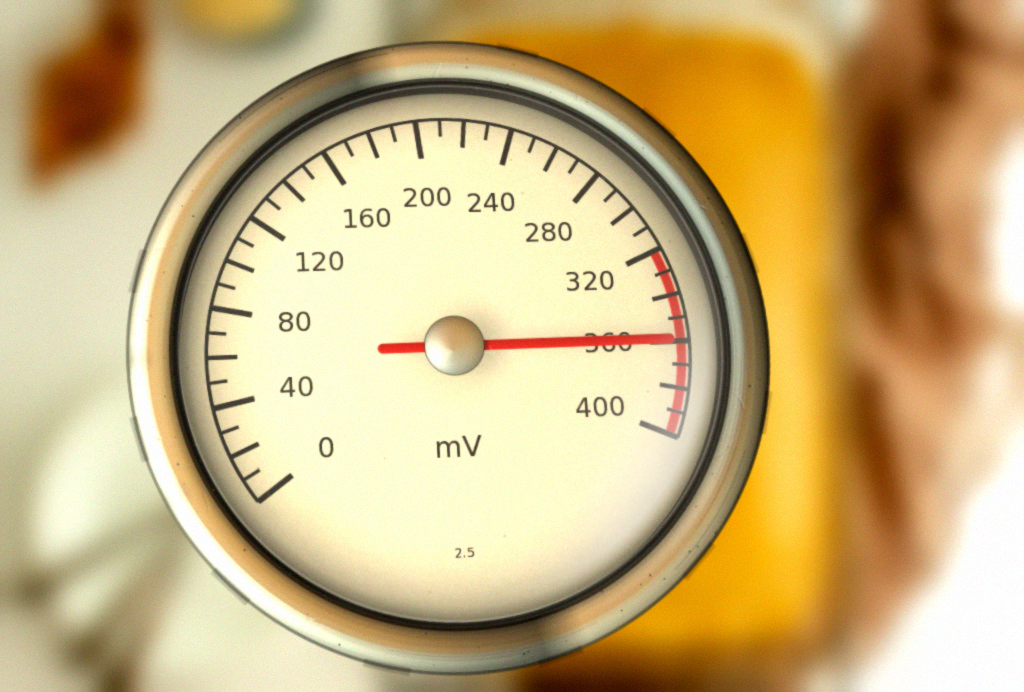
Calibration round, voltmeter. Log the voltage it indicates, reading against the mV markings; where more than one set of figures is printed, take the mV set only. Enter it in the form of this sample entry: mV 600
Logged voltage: mV 360
